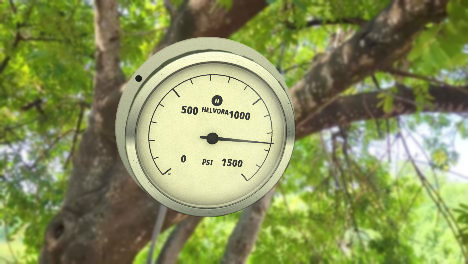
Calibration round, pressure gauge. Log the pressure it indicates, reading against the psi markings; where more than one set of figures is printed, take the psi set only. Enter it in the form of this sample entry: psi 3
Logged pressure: psi 1250
